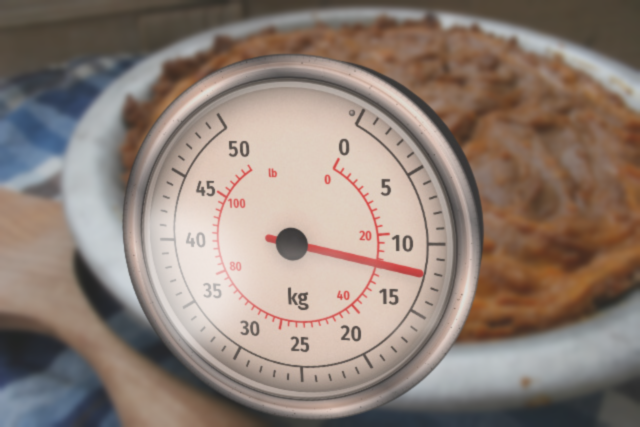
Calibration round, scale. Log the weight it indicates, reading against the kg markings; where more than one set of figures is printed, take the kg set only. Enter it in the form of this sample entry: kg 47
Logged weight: kg 12
